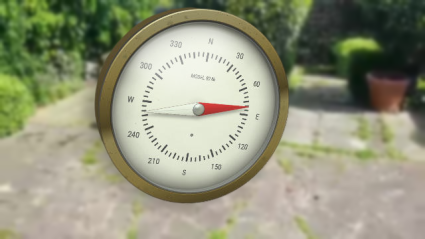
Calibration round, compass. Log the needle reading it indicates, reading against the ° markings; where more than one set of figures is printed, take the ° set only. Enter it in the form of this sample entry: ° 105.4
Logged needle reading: ° 80
